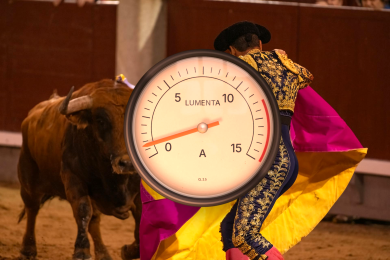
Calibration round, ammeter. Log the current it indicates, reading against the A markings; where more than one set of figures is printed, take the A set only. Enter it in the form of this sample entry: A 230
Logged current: A 0.75
